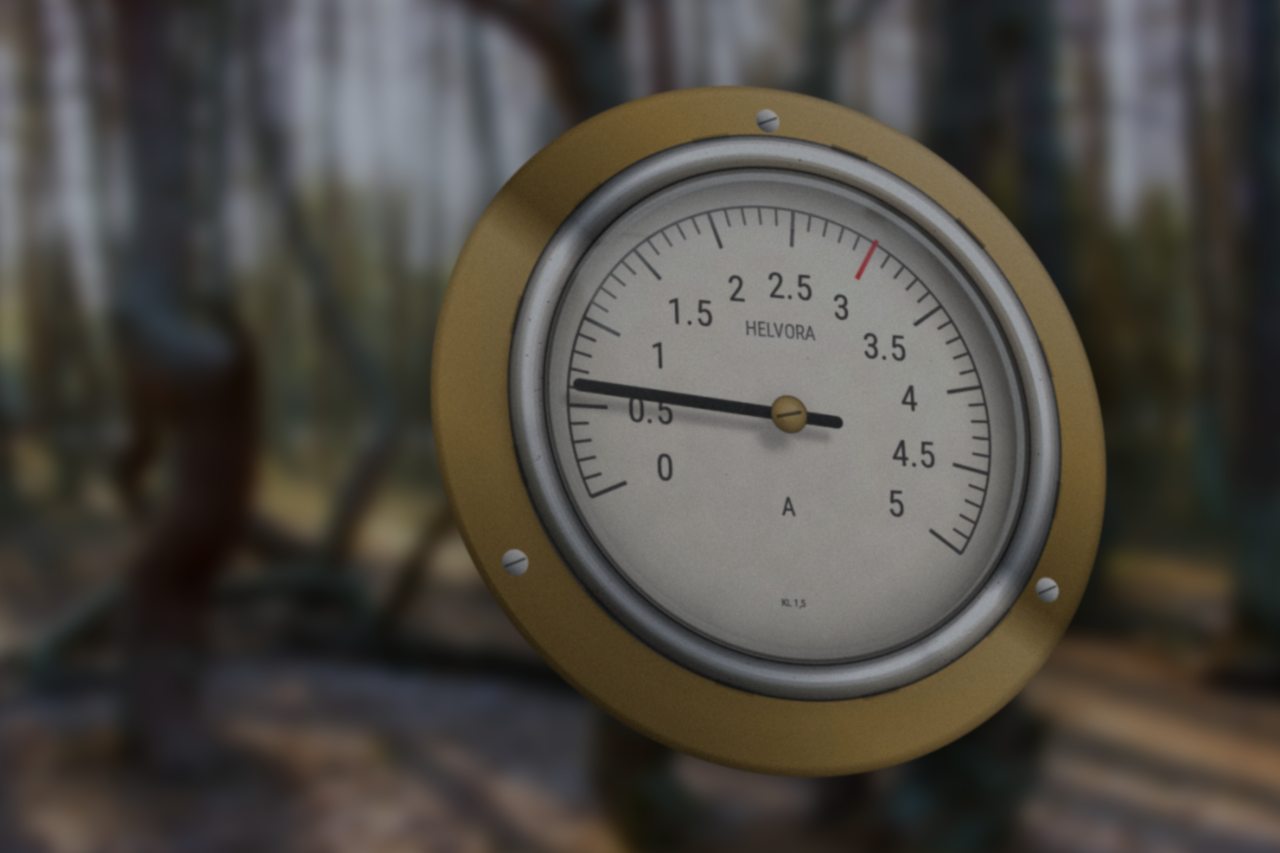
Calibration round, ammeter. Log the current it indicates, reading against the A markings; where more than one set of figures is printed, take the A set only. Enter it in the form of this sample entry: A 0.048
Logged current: A 0.6
